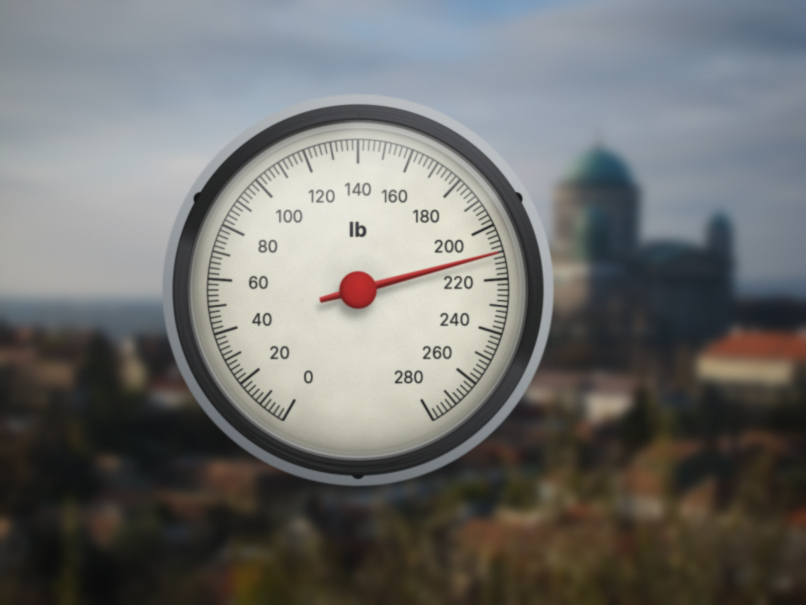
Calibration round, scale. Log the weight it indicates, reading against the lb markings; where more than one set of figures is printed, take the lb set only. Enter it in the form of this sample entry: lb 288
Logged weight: lb 210
